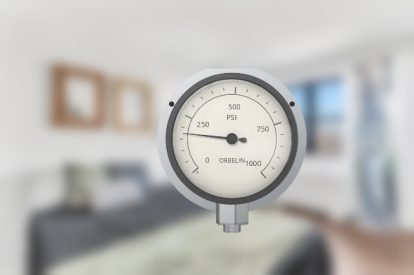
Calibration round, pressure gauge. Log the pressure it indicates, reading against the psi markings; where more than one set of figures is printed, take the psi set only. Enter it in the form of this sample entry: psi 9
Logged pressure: psi 175
